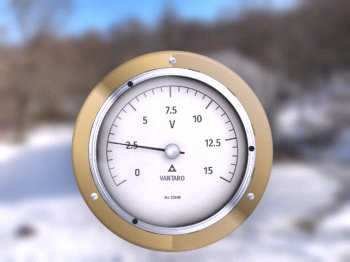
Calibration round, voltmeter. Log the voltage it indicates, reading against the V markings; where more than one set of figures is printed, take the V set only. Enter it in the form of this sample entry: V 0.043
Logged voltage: V 2.5
